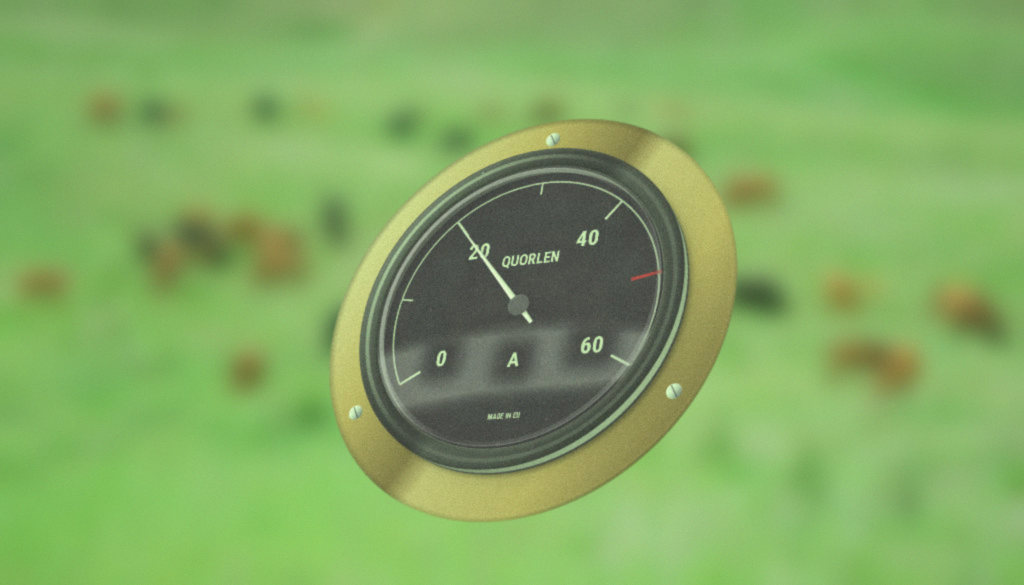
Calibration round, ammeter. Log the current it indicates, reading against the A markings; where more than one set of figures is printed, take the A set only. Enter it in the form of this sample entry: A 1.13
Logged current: A 20
